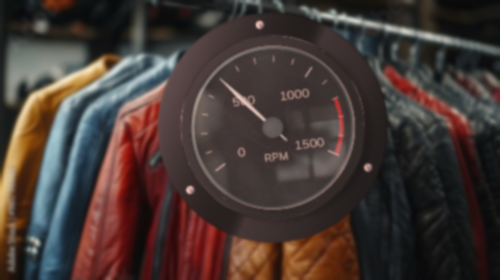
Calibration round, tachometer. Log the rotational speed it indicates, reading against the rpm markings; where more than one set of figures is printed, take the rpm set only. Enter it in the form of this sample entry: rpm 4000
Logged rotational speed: rpm 500
